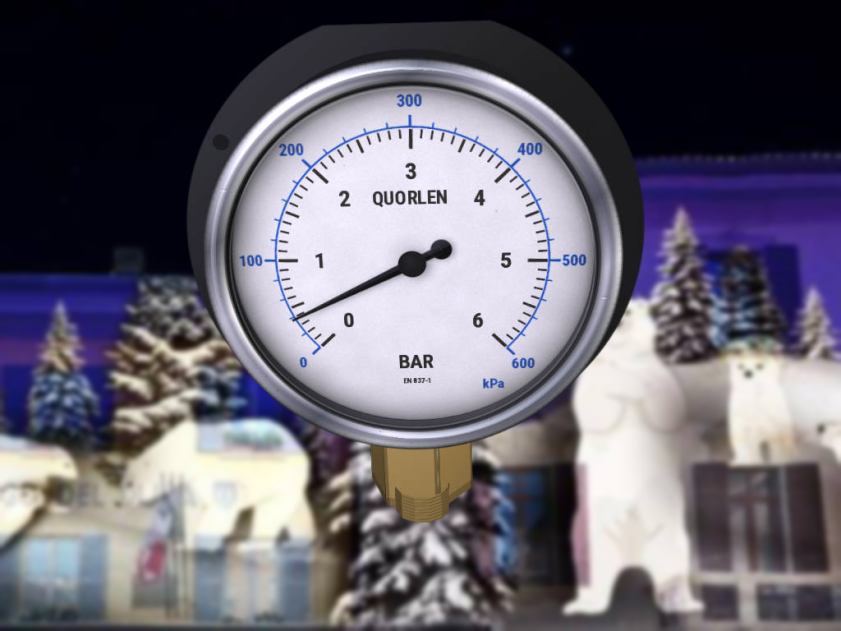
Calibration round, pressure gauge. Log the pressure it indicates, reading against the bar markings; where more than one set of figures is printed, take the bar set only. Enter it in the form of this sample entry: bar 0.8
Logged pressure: bar 0.4
